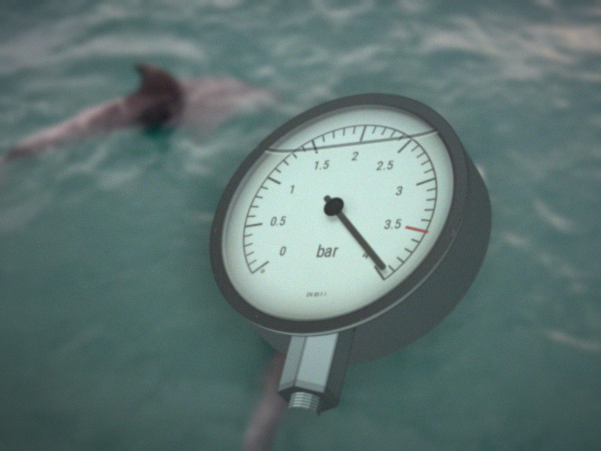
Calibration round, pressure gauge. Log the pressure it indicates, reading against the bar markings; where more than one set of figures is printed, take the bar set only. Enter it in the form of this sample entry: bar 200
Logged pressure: bar 3.95
